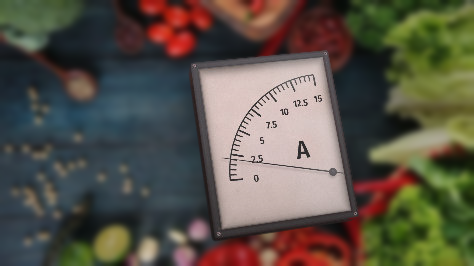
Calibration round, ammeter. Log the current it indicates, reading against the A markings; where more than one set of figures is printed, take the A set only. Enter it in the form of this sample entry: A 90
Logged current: A 2
